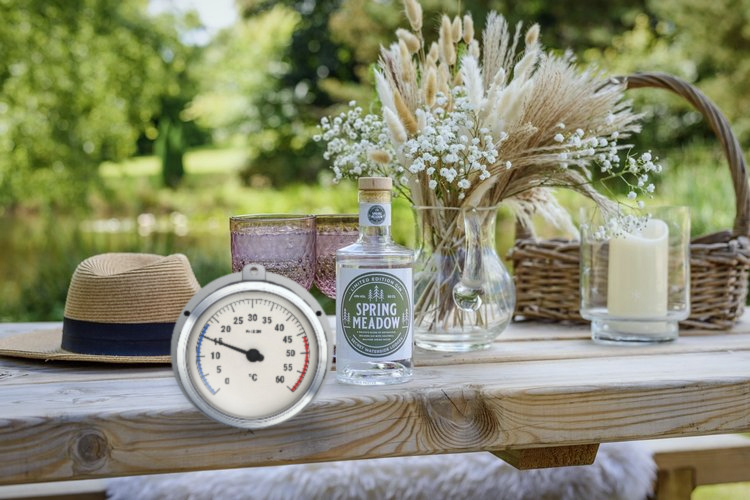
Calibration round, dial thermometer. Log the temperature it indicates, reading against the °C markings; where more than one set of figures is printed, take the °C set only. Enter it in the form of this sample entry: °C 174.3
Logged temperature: °C 15
